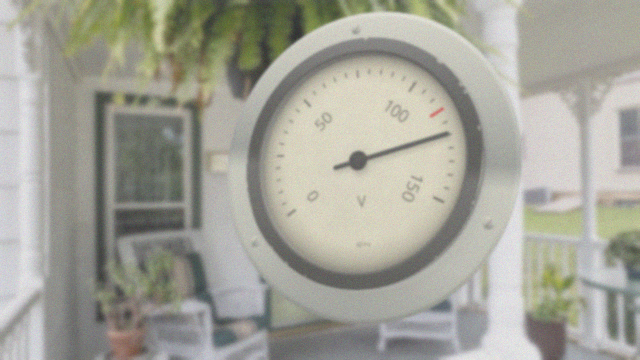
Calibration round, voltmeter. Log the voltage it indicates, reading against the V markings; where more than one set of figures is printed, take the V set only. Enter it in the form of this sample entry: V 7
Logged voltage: V 125
